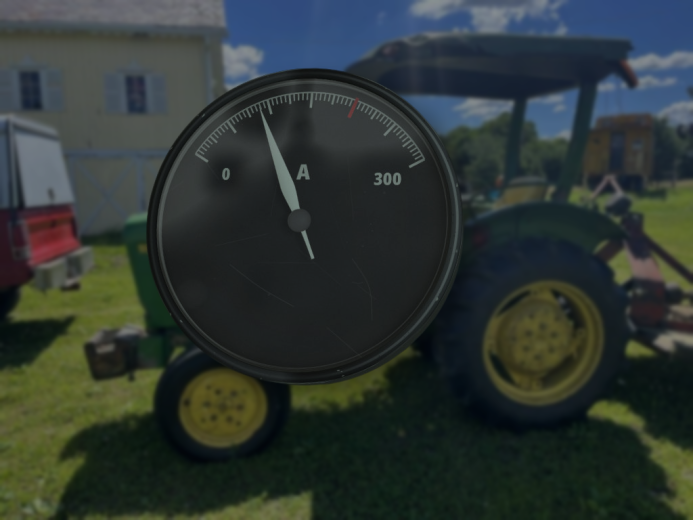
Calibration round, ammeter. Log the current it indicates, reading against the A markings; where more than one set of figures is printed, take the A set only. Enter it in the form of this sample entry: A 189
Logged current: A 90
